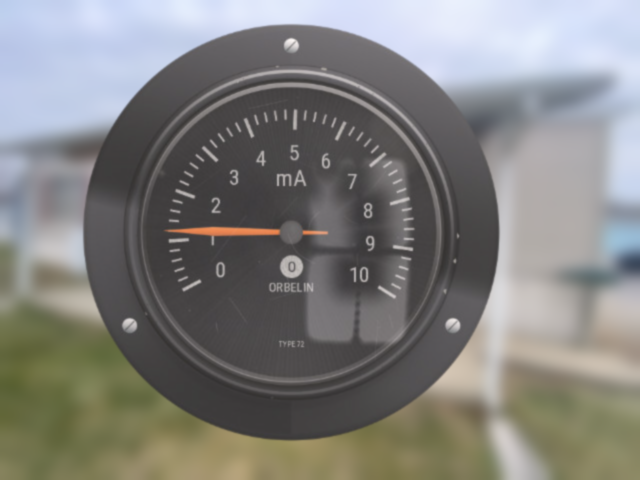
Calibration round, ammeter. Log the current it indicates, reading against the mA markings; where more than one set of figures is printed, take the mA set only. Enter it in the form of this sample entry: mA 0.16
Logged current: mA 1.2
